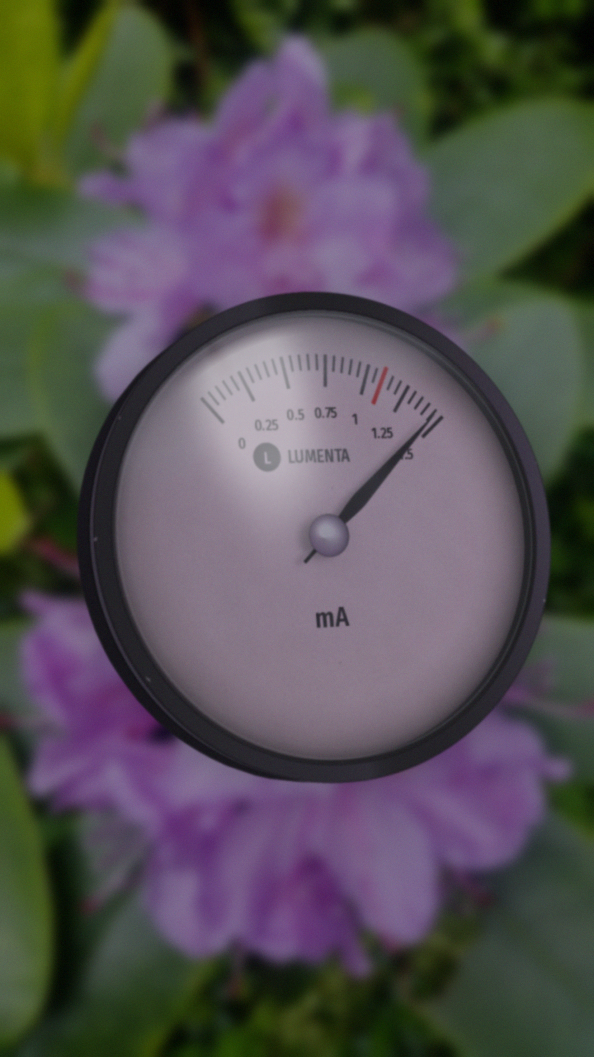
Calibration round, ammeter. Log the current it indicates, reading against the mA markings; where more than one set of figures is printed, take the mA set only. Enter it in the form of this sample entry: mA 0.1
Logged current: mA 1.45
